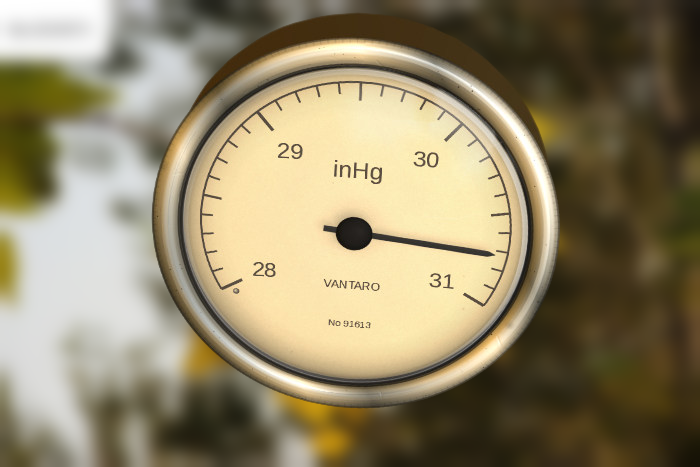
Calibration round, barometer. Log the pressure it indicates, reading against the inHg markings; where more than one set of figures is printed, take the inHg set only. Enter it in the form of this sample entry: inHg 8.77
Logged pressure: inHg 30.7
